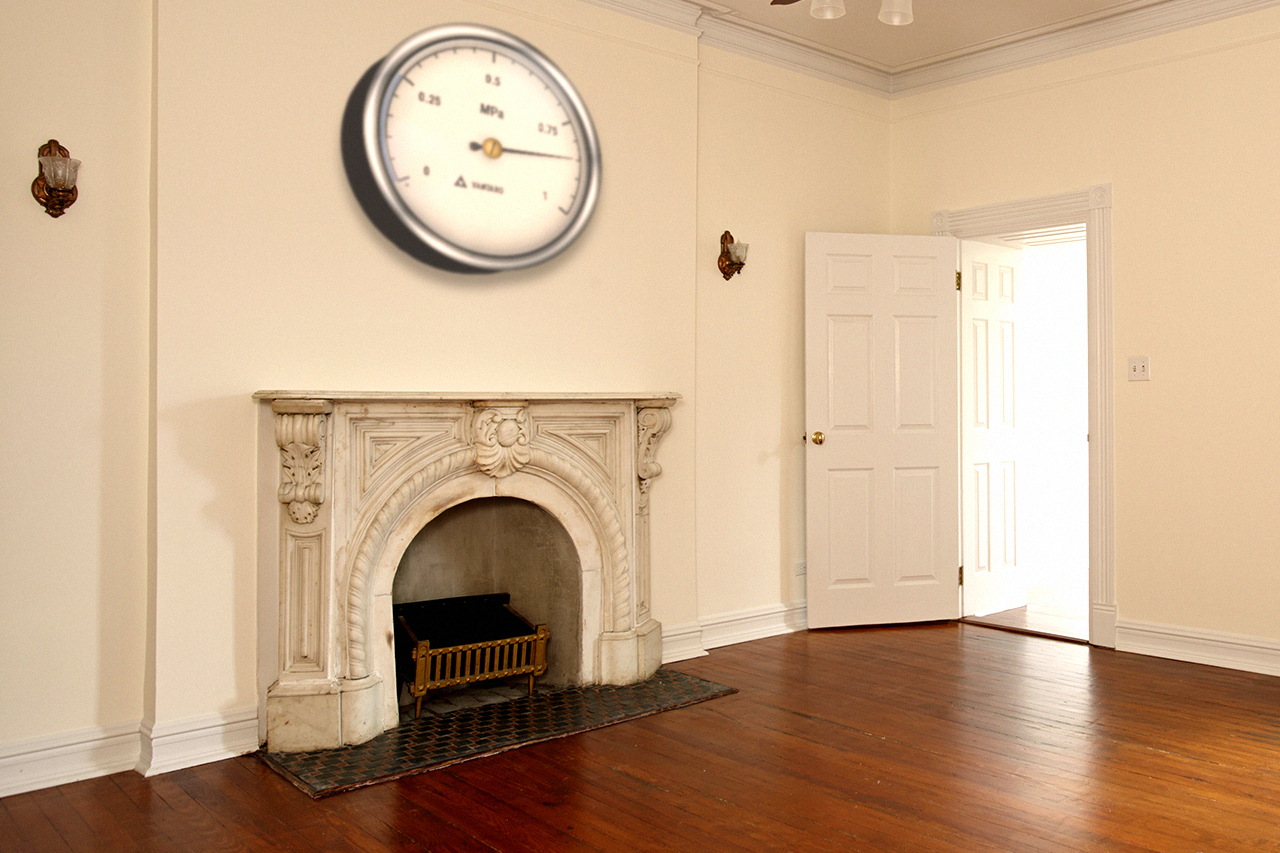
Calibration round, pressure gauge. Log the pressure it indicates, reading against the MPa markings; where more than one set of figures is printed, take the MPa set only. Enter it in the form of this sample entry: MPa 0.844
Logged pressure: MPa 0.85
